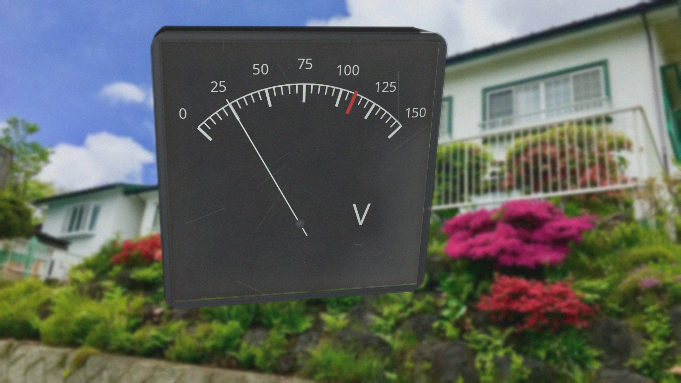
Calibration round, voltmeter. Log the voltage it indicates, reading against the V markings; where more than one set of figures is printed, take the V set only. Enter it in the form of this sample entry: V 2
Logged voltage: V 25
